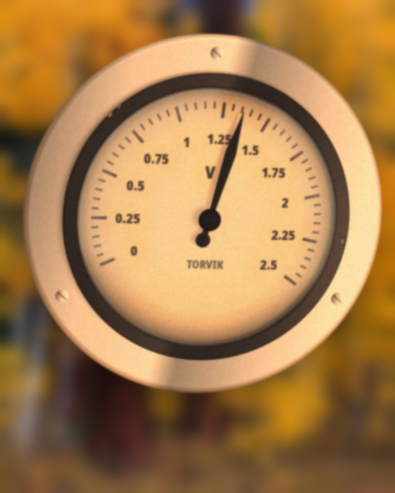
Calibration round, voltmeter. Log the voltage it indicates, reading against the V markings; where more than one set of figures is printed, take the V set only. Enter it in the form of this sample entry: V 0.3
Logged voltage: V 1.35
